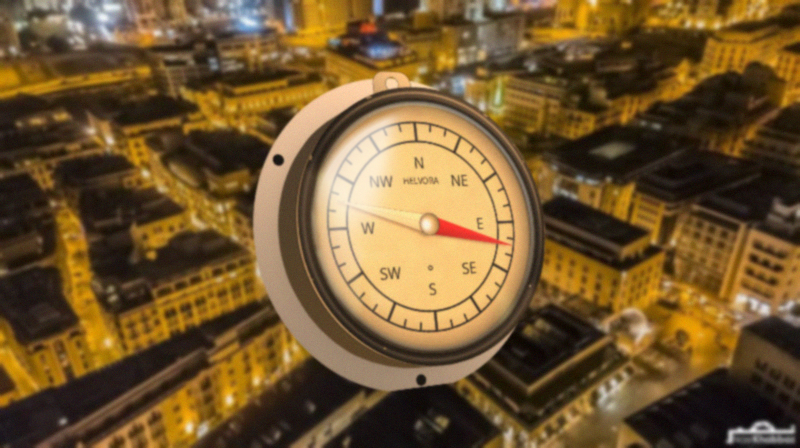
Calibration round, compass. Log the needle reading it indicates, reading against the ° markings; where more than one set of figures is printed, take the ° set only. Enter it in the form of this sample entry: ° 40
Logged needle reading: ° 105
